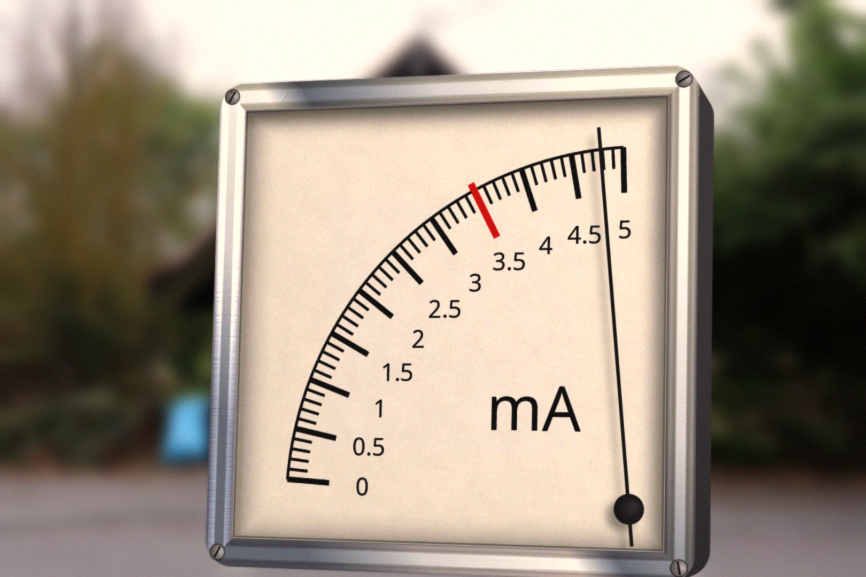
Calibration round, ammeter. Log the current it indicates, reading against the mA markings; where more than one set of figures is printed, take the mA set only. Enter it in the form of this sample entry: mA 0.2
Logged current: mA 4.8
